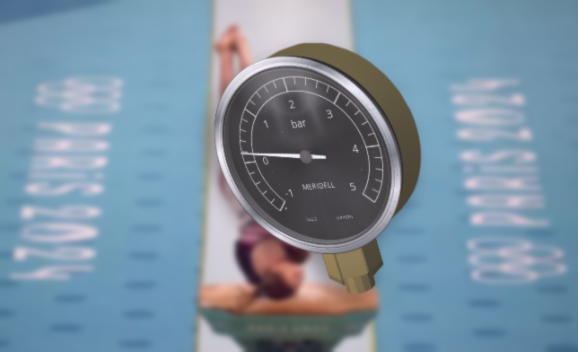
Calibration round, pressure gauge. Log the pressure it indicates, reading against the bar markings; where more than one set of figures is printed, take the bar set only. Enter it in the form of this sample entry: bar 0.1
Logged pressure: bar 0.2
